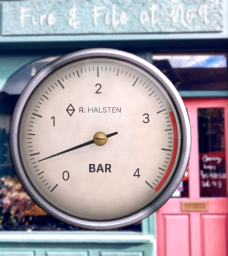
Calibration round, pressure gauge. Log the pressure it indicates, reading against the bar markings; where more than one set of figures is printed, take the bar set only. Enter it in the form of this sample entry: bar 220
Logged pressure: bar 0.4
